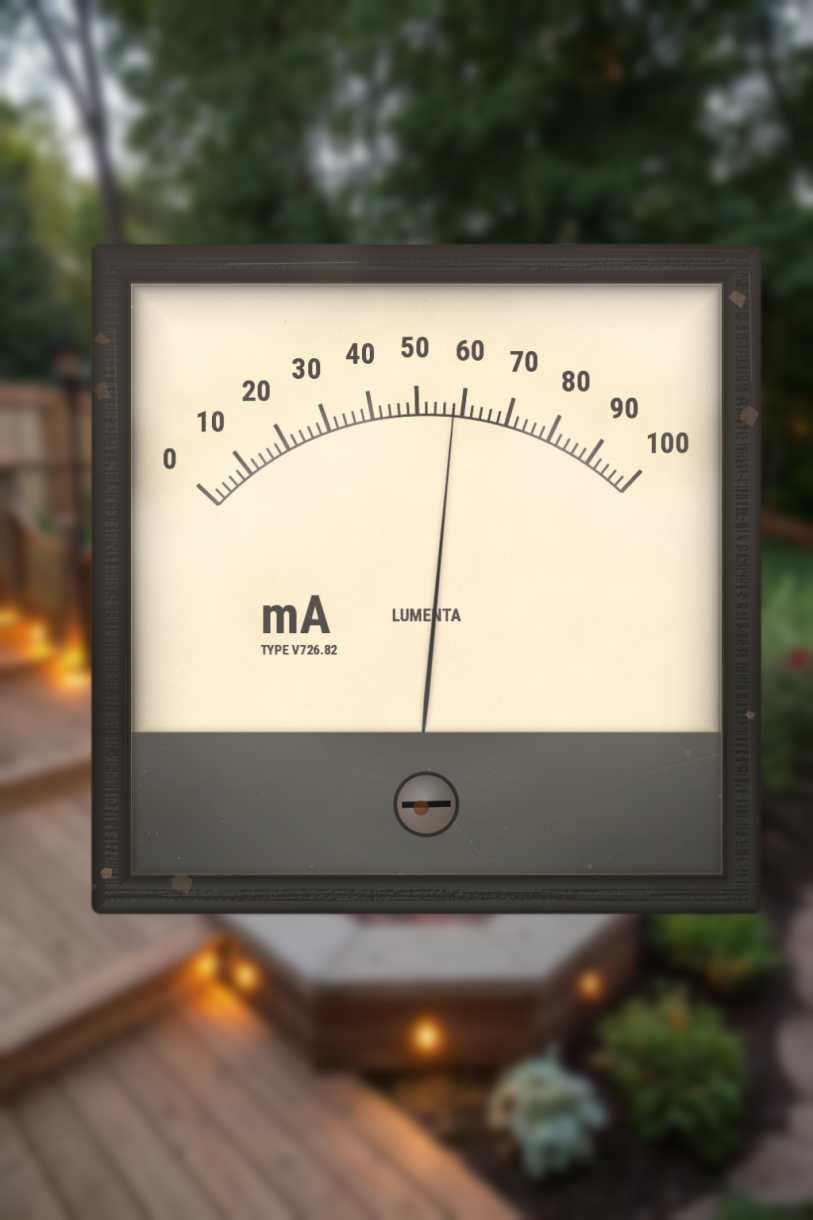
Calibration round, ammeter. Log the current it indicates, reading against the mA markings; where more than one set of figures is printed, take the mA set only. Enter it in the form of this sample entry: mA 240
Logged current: mA 58
